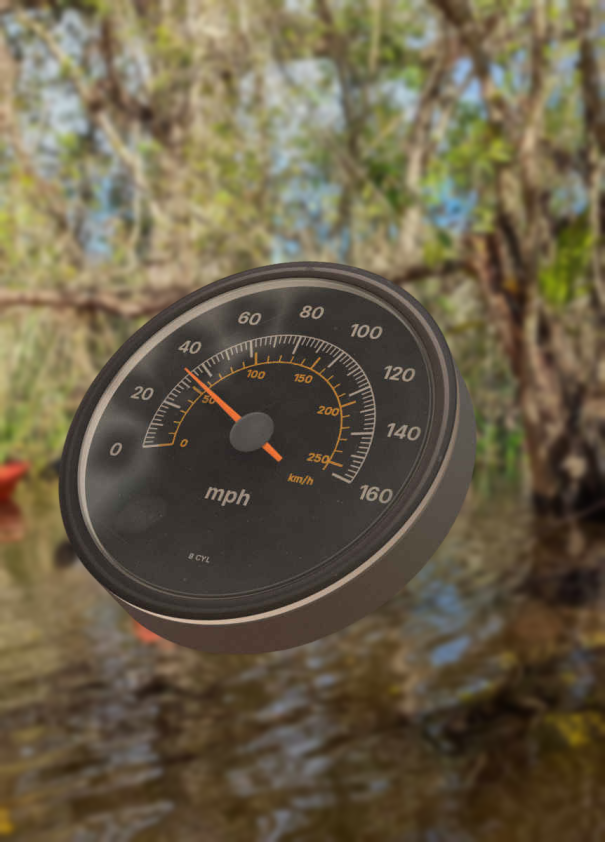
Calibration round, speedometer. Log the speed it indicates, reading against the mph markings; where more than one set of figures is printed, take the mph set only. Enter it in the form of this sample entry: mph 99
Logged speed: mph 34
